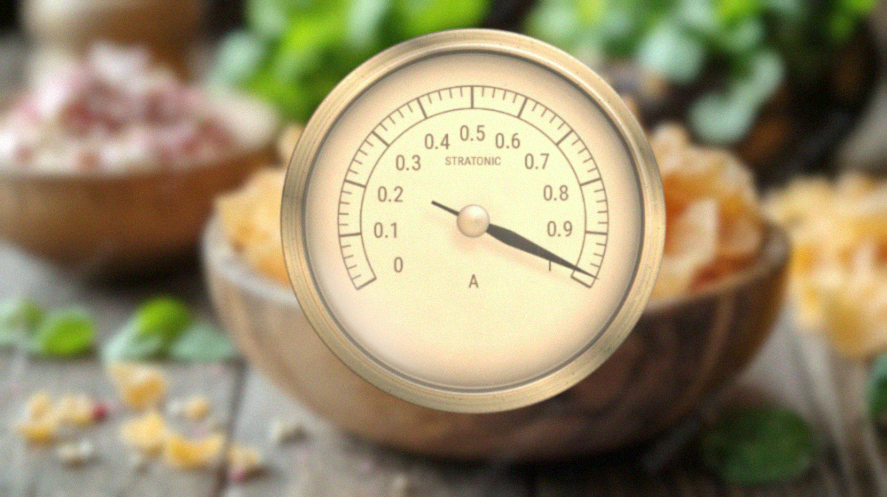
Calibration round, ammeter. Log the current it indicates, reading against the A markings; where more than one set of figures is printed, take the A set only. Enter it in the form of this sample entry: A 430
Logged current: A 0.98
